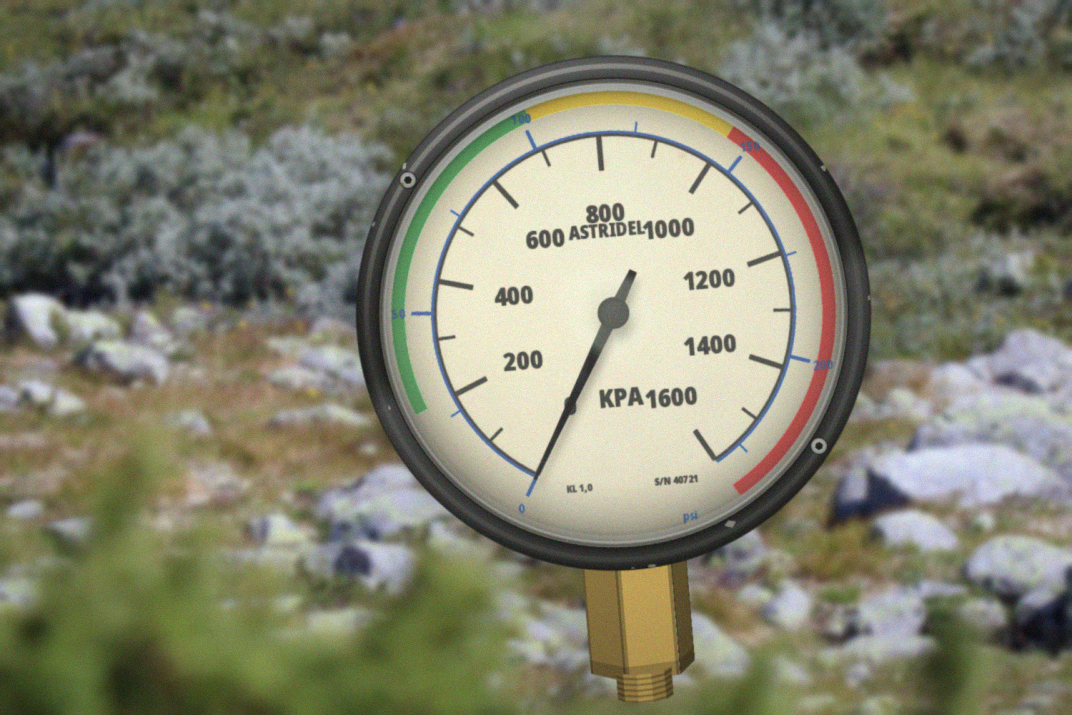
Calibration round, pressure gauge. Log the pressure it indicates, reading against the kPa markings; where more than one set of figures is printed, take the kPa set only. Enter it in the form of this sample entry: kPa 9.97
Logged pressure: kPa 0
